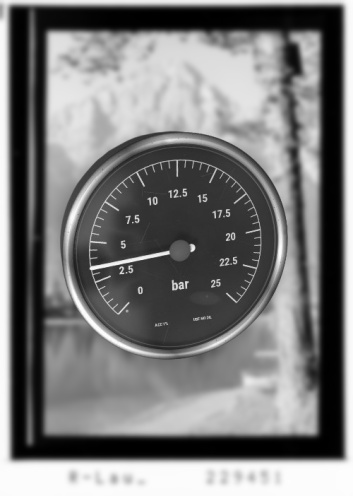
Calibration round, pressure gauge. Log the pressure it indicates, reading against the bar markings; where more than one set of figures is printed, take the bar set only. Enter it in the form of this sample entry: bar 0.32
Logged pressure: bar 3.5
